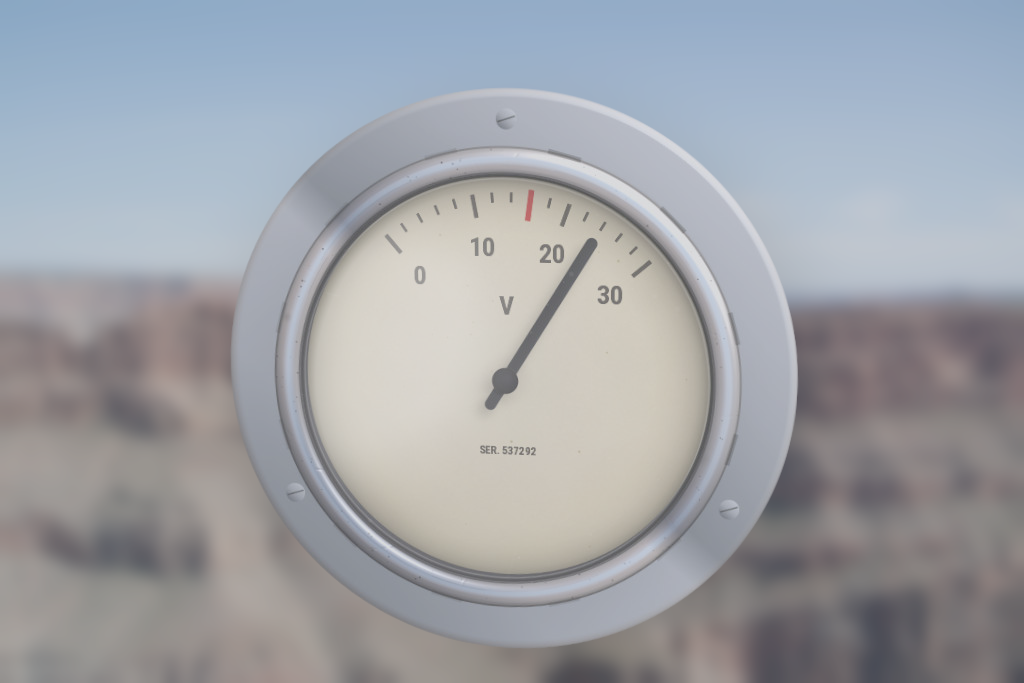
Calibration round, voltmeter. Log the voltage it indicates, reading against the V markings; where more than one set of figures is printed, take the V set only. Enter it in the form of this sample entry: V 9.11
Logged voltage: V 24
